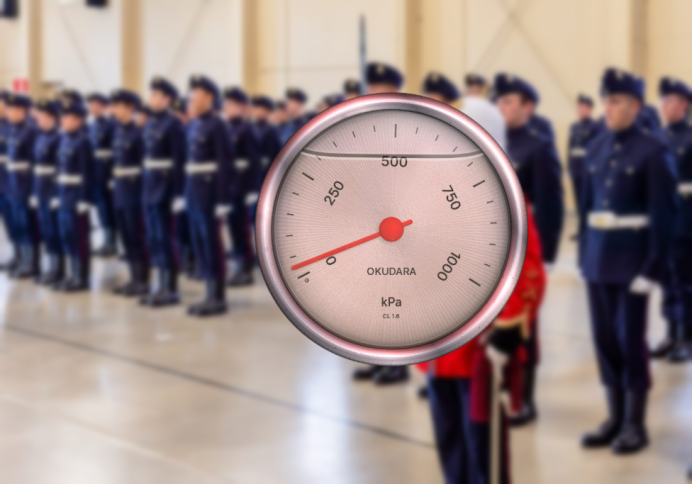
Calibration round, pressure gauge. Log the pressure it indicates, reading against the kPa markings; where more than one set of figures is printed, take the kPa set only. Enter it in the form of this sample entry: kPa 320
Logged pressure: kPa 25
